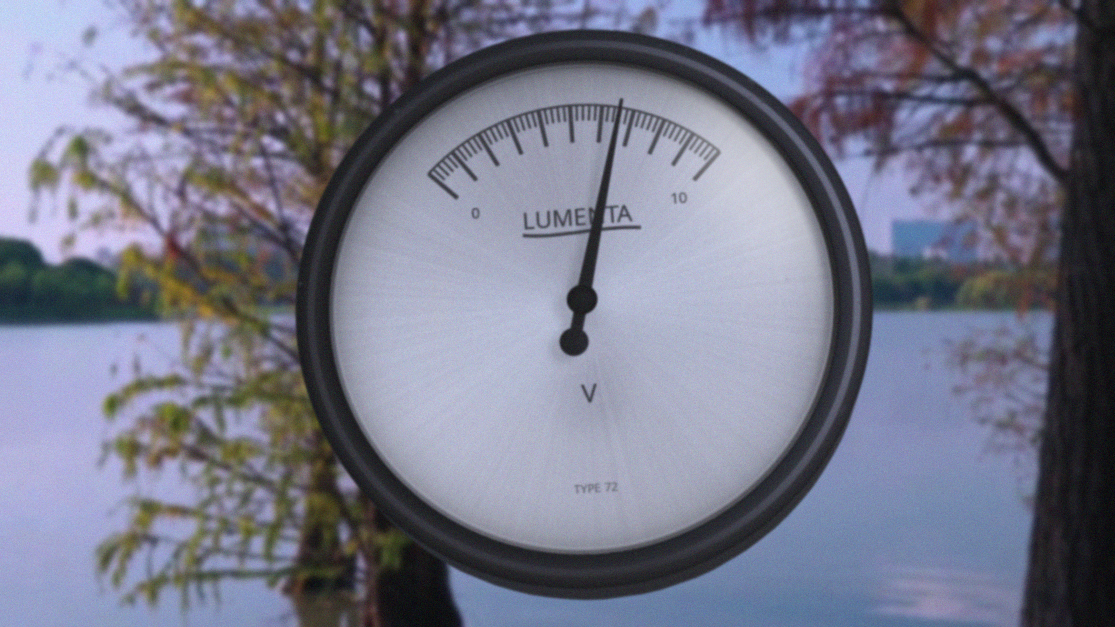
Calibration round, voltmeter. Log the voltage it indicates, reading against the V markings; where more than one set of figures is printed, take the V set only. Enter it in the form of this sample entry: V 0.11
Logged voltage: V 6.6
